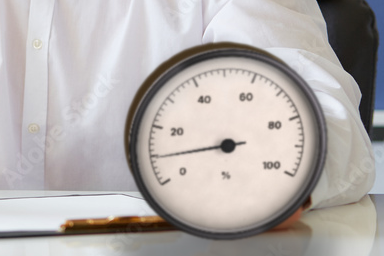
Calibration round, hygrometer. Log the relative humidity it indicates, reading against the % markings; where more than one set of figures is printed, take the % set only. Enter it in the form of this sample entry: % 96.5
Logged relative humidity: % 10
